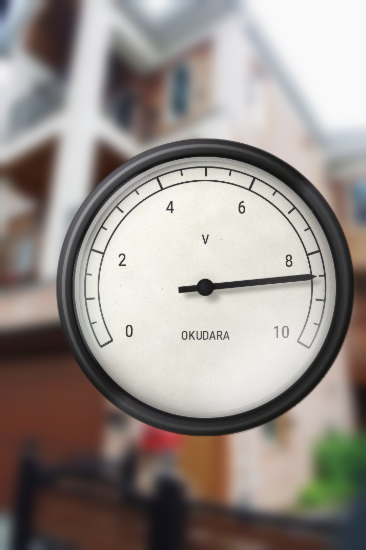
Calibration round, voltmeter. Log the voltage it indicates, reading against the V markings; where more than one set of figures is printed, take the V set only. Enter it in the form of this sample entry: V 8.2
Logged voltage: V 8.5
